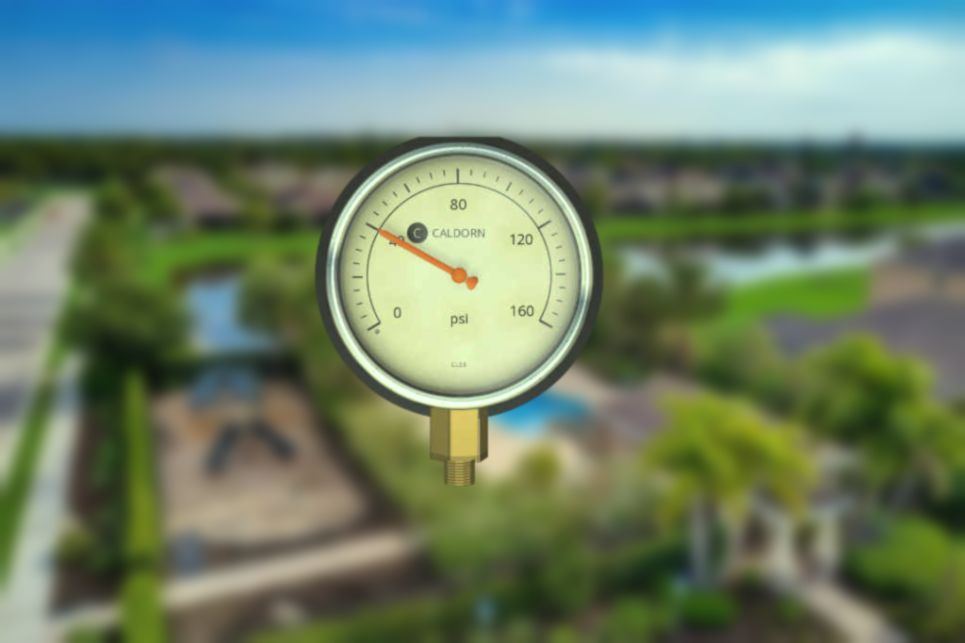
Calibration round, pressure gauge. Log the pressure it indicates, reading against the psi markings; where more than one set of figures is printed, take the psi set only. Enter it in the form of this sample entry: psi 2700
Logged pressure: psi 40
